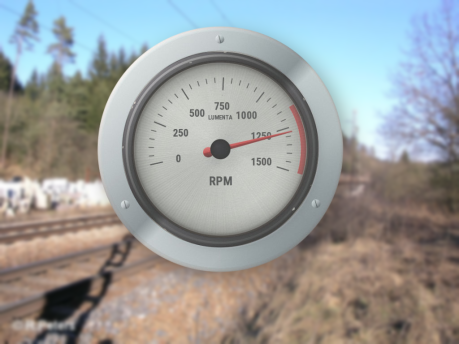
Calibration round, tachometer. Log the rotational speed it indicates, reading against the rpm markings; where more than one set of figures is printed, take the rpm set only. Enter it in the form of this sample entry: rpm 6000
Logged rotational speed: rpm 1275
